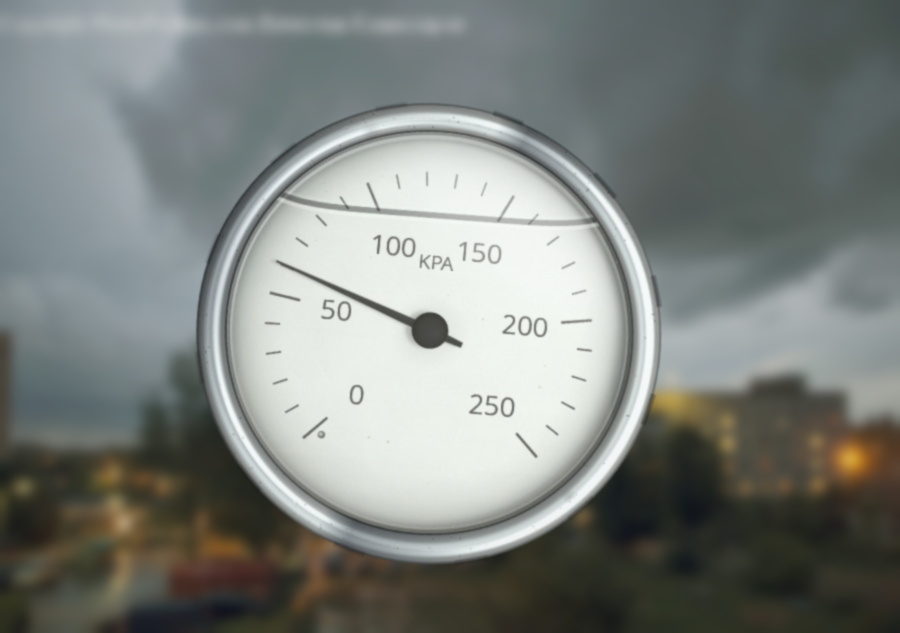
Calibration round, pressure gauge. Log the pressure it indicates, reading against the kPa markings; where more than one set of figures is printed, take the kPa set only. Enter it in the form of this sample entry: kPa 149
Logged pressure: kPa 60
